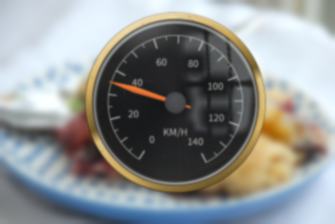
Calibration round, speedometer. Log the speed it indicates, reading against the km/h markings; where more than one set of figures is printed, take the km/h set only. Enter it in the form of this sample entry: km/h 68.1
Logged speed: km/h 35
